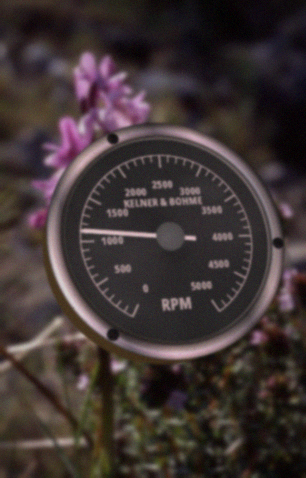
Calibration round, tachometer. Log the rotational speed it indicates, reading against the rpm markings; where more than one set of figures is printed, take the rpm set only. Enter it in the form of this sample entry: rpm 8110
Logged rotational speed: rpm 1100
